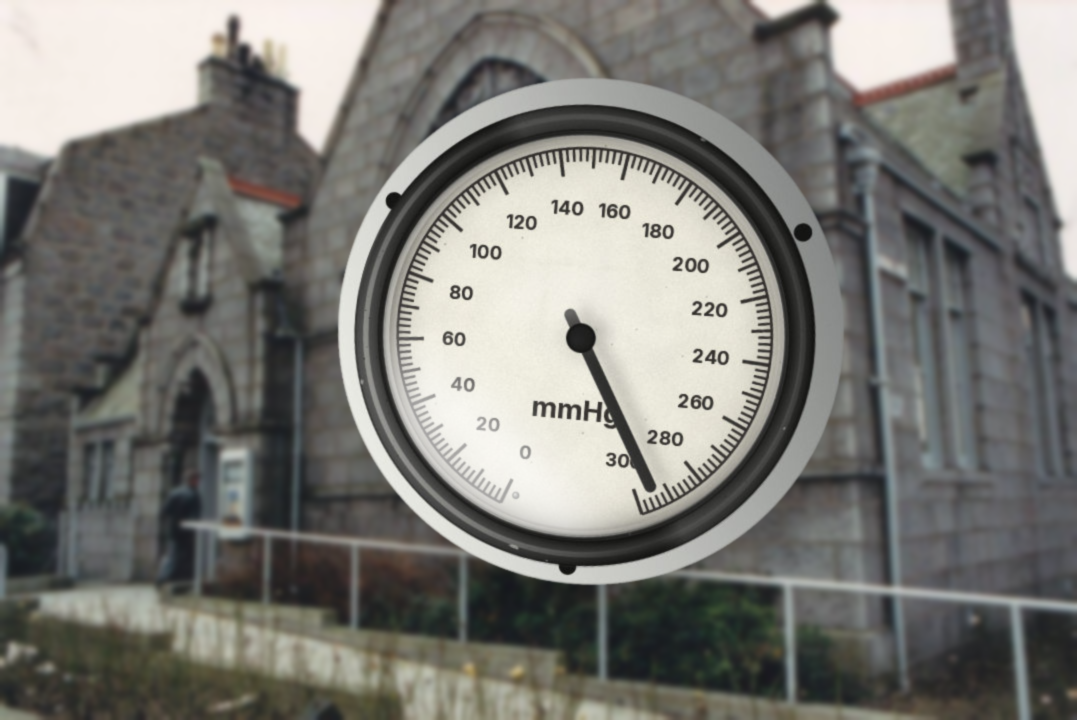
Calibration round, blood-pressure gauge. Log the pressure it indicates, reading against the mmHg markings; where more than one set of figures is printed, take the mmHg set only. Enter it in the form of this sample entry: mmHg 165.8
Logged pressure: mmHg 294
